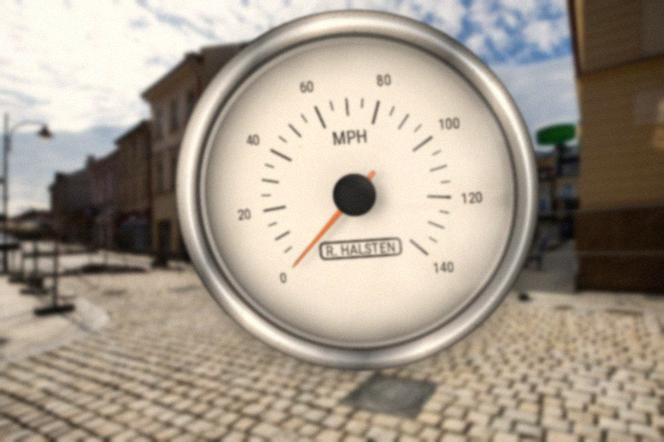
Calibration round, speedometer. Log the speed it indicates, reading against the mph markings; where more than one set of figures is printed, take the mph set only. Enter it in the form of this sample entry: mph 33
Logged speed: mph 0
